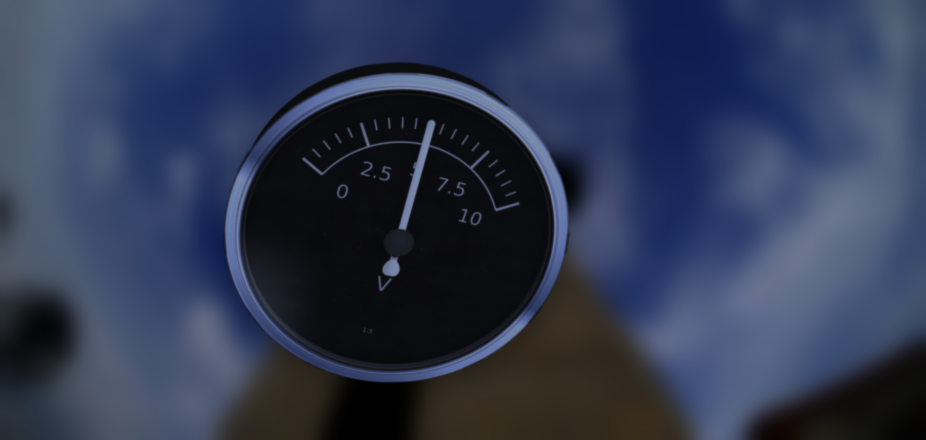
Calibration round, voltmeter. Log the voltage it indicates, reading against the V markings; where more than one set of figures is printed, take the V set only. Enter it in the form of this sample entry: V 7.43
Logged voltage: V 5
